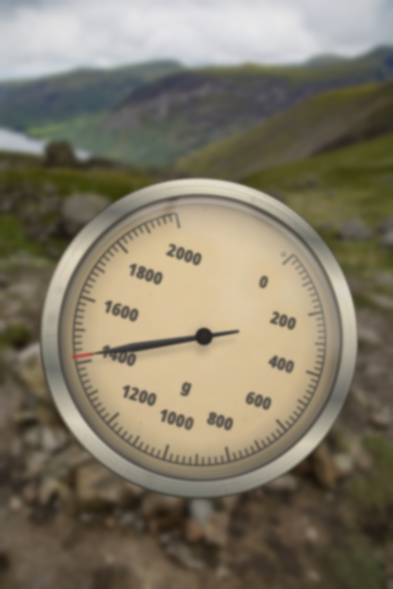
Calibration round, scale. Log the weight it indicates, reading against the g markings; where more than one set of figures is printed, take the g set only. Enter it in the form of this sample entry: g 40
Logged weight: g 1420
